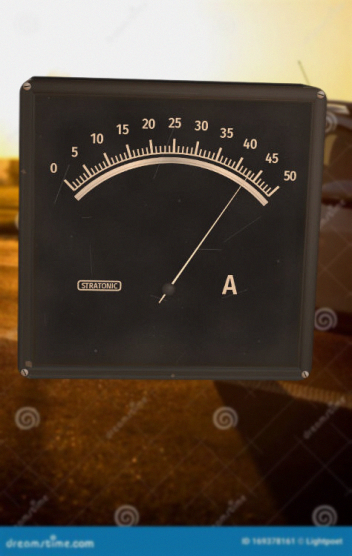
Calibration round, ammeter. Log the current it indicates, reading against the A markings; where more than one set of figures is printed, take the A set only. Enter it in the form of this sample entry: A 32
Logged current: A 43
